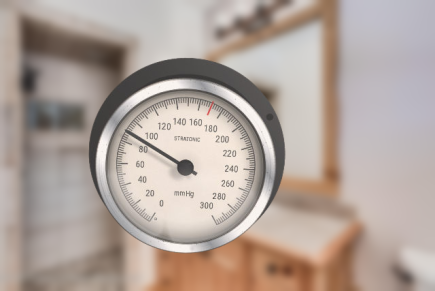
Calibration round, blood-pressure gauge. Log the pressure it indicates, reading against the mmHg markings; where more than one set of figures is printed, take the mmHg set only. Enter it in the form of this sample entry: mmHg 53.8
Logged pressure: mmHg 90
